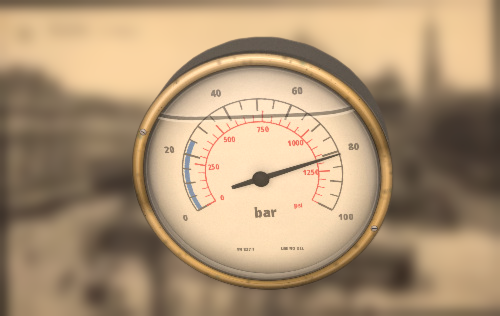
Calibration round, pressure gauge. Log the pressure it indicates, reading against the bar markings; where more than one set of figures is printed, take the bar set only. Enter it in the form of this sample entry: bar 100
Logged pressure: bar 80
